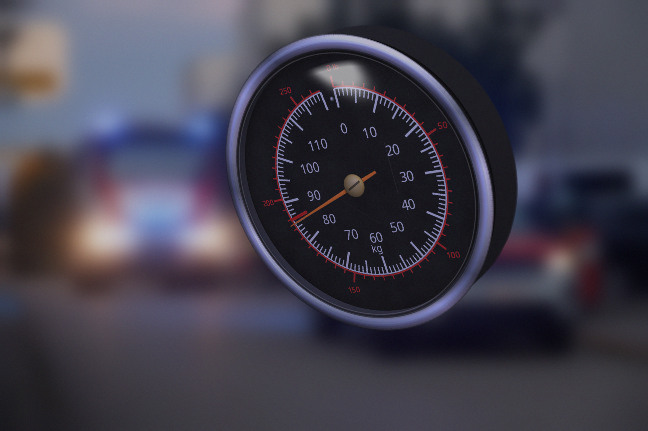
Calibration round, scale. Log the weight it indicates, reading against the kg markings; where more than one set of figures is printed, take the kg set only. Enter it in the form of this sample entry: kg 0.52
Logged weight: kg 85
